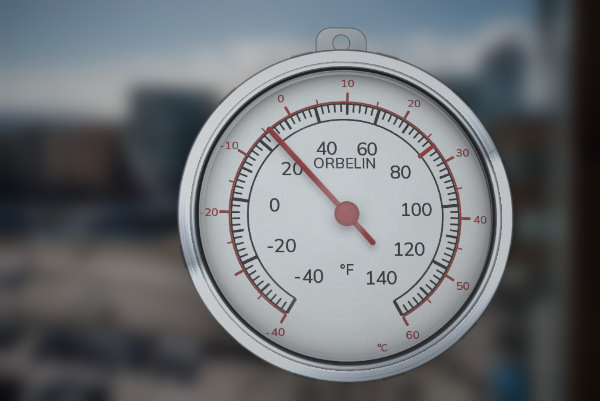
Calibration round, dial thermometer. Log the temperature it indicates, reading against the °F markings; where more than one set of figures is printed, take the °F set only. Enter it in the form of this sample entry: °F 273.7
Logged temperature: °F 24
